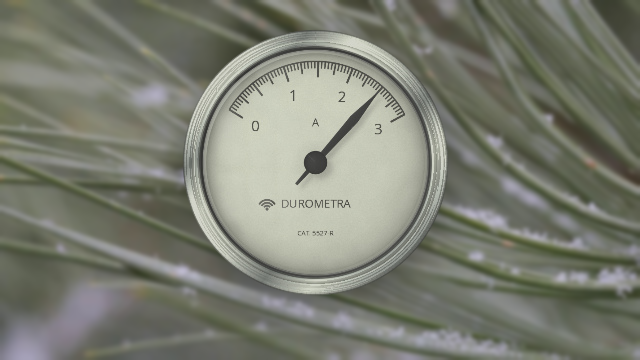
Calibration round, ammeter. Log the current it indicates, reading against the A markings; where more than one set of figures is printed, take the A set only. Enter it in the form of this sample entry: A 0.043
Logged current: A 2.5
